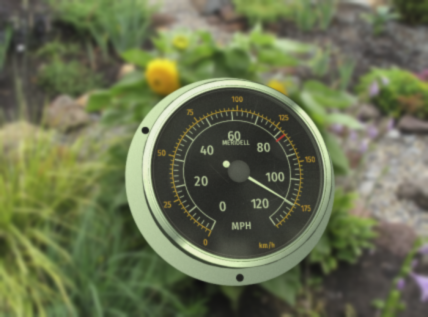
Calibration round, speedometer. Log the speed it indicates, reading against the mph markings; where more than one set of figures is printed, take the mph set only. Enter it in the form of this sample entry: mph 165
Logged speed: mph 110
